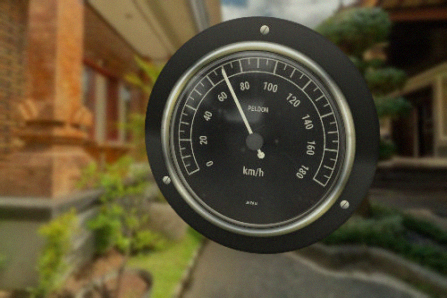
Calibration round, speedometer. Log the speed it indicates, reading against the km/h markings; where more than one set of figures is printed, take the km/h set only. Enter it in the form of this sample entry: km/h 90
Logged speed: km/h 70
